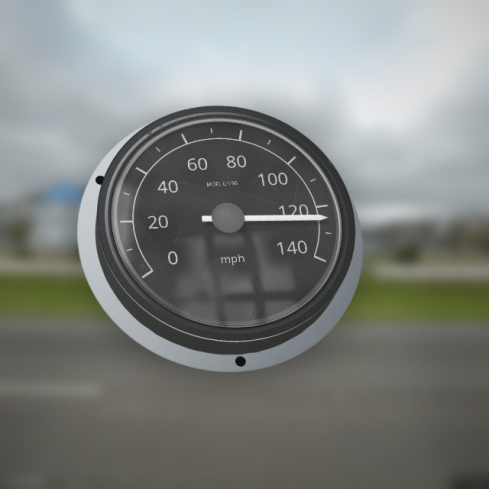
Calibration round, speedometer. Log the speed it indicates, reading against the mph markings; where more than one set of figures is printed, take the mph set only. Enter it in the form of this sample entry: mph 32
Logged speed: mph 125
